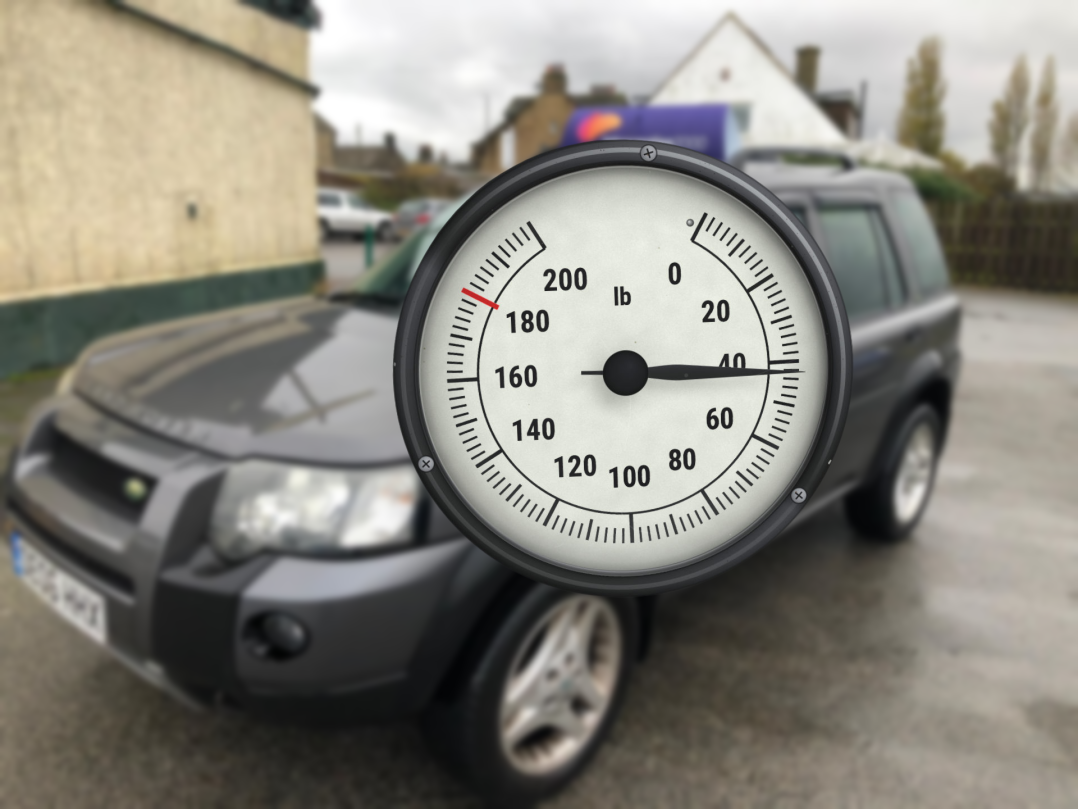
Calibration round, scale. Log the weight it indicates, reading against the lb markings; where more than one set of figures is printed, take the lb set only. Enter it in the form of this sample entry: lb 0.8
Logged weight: lb 42
